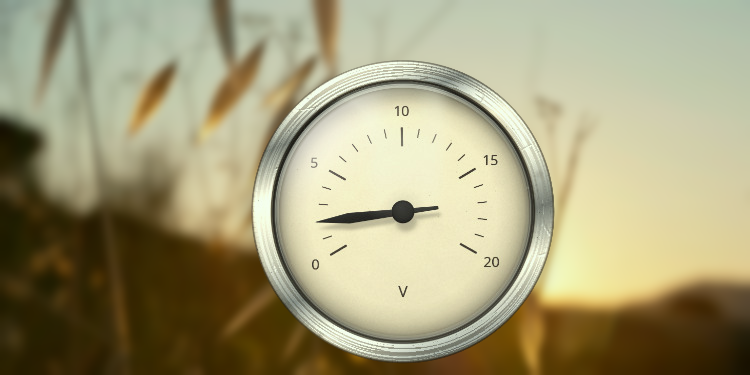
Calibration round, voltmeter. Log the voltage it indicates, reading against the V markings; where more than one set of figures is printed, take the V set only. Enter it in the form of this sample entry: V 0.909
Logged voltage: V 2
